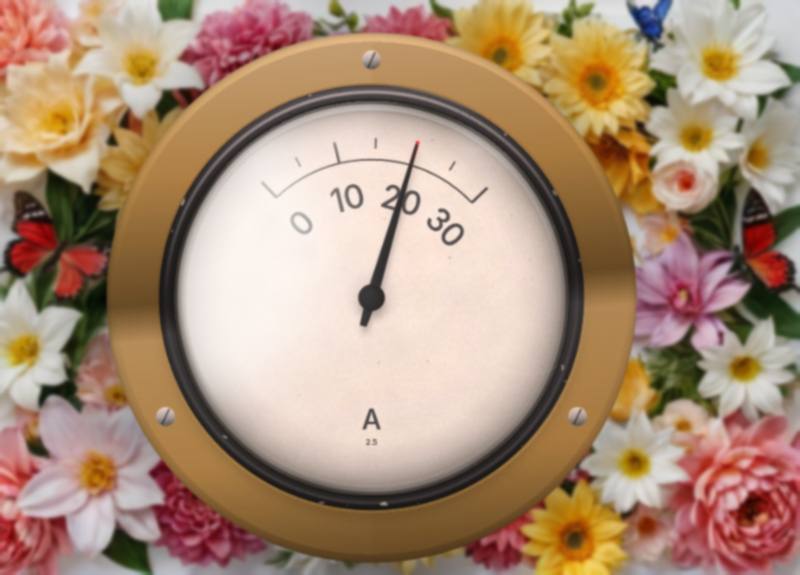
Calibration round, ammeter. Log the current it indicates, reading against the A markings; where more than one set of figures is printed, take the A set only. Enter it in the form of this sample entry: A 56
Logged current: A 20
